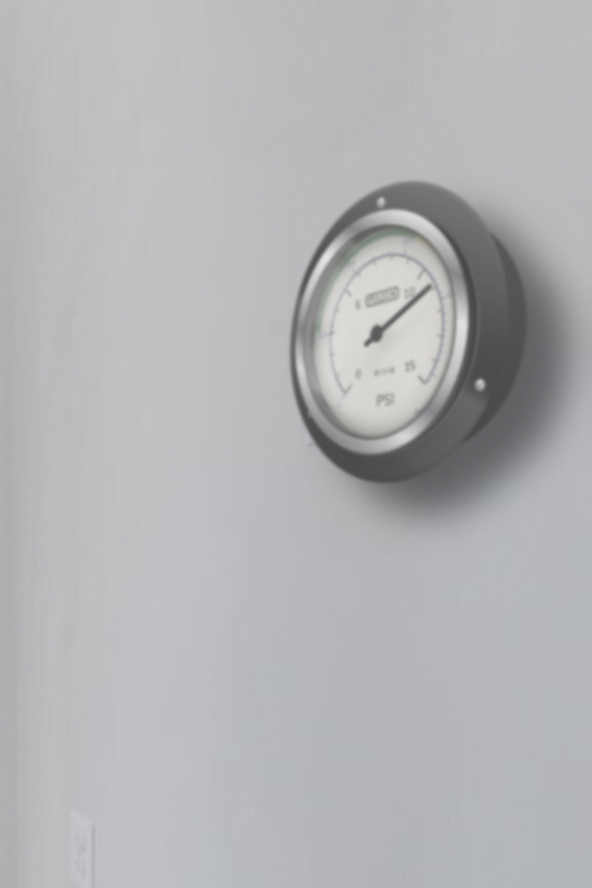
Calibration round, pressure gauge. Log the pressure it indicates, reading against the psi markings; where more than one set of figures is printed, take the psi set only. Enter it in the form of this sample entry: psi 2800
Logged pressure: psi 11
